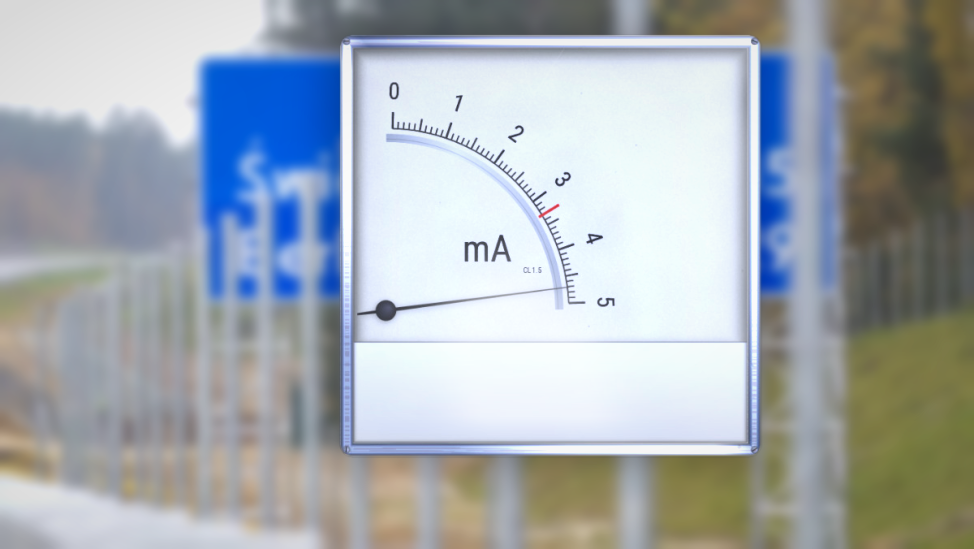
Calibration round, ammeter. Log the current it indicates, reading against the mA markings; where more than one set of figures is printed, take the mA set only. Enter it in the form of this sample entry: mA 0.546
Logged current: mA 4.7
